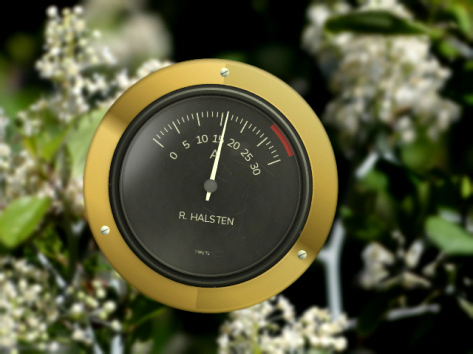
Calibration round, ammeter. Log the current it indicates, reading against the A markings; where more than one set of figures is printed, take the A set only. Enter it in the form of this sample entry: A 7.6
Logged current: A 16
